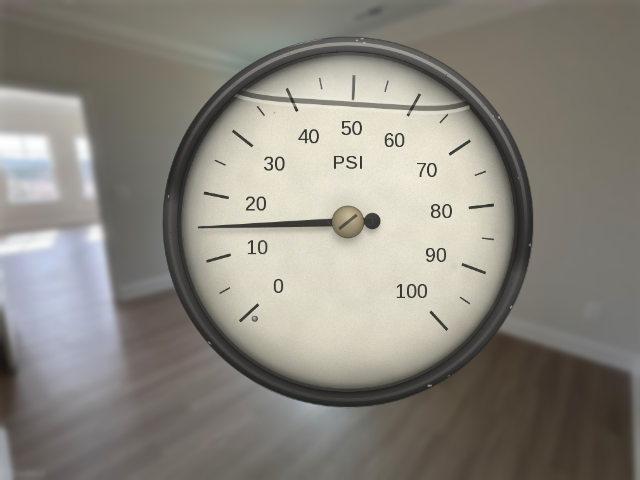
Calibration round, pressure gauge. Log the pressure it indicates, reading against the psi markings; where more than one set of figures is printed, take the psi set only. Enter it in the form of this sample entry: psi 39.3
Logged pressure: psi 15
